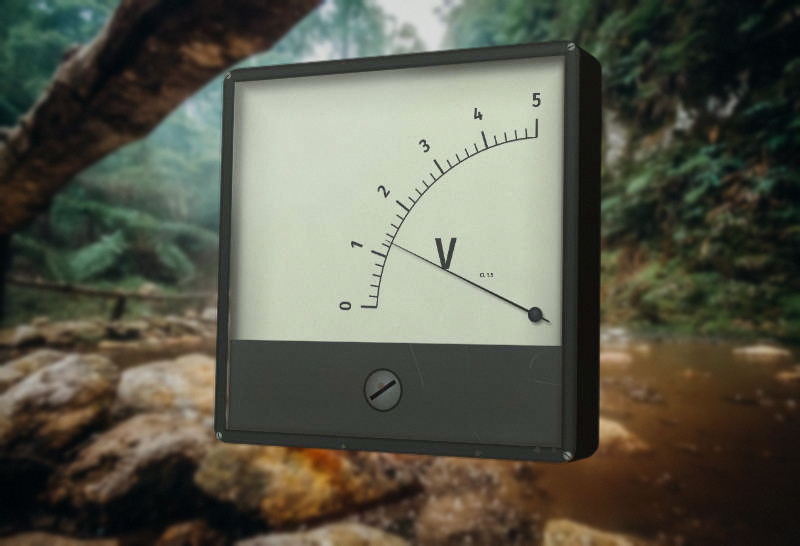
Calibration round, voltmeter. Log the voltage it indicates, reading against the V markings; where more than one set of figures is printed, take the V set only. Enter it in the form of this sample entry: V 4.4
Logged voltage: V 1.3
